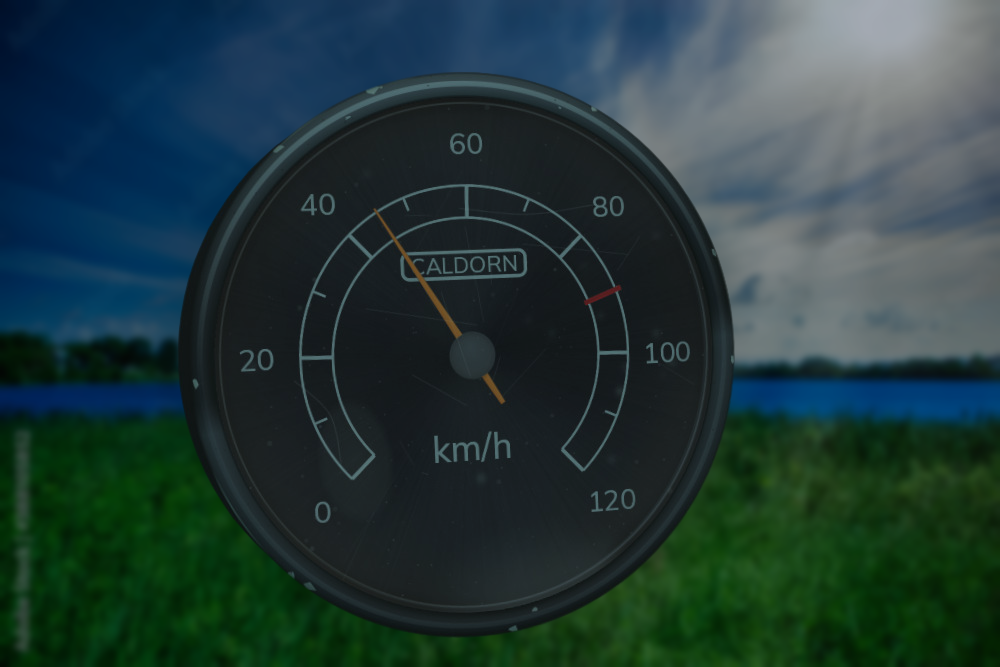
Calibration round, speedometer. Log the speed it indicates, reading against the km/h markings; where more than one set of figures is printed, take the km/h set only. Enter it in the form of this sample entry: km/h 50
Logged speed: km/h 45
